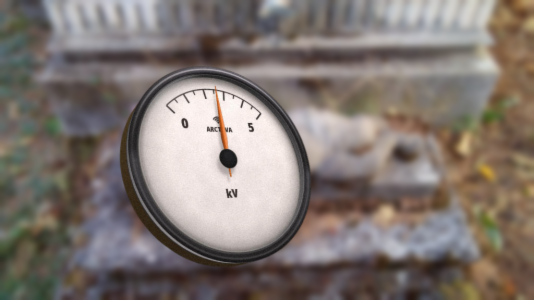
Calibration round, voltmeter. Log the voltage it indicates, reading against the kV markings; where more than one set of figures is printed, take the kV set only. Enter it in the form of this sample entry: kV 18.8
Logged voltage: kV 2.5
